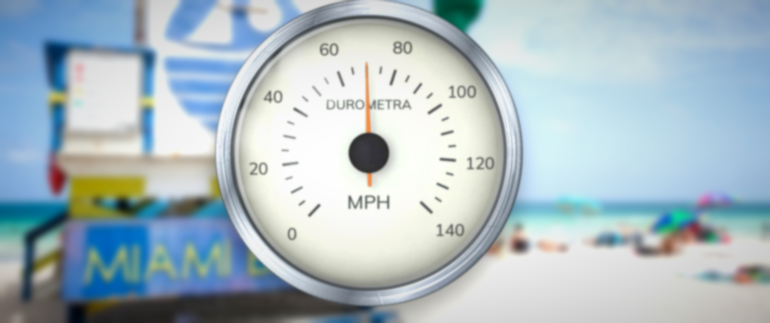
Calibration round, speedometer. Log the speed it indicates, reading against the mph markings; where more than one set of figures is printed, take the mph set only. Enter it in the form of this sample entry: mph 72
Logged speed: mph 70
